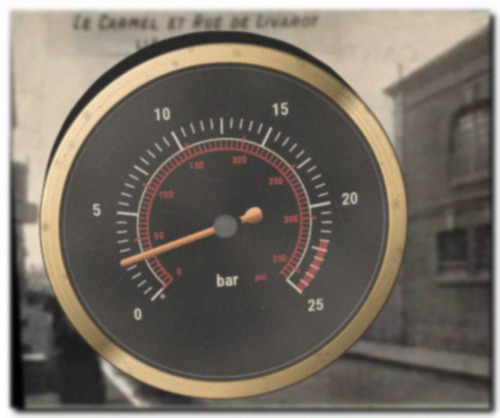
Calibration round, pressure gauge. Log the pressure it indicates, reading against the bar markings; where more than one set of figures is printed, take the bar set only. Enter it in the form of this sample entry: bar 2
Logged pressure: bar 2.5
